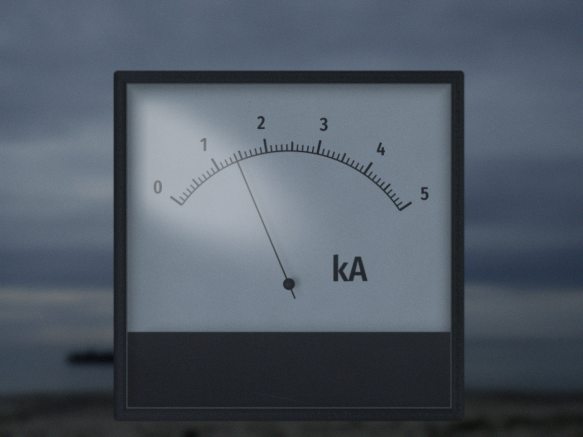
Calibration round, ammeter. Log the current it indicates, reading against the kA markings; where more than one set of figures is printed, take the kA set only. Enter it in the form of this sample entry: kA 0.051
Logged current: kA 1.4
